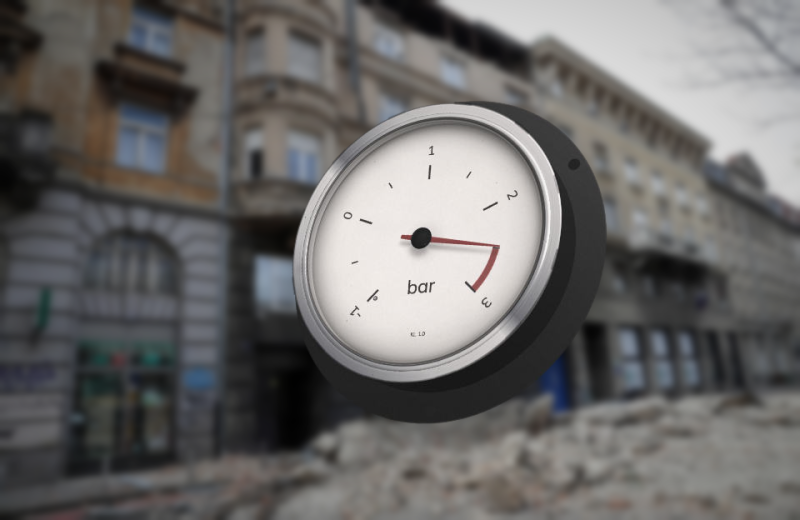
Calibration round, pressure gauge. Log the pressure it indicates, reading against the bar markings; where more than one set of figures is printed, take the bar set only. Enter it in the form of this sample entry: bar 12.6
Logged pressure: bar 2.5
